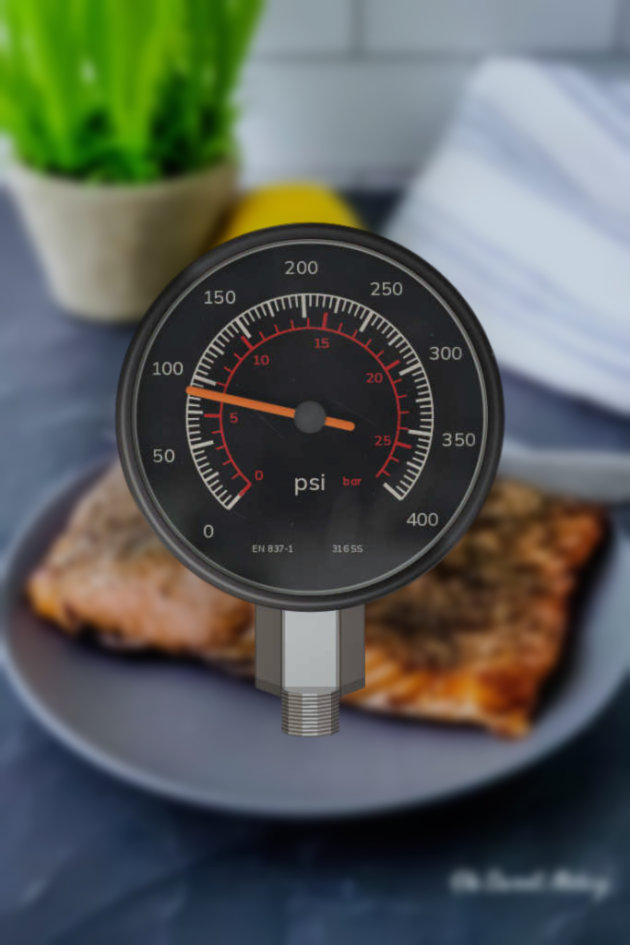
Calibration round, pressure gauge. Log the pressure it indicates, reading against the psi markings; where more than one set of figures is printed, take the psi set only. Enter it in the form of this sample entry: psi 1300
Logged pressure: psi 90
